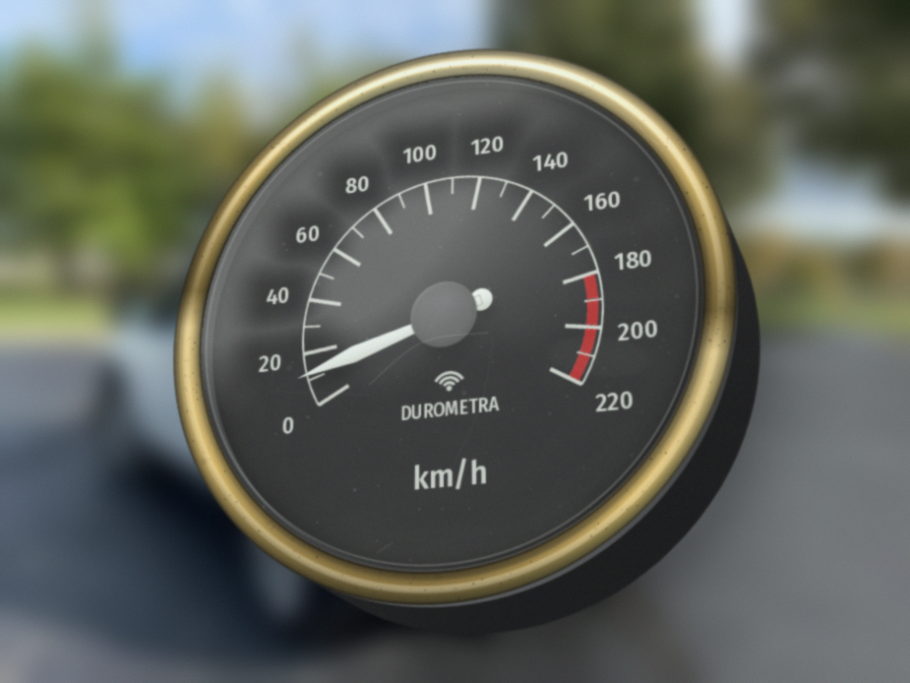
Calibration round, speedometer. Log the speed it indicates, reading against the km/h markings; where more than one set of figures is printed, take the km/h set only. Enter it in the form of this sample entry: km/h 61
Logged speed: km/h 10
